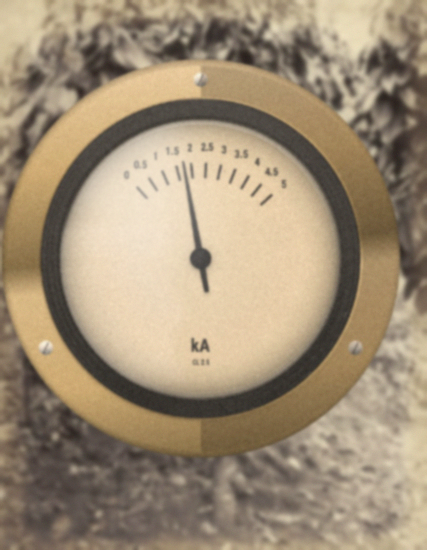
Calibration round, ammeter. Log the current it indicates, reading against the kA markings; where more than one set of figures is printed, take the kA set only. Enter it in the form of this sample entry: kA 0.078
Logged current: kA 1.75
